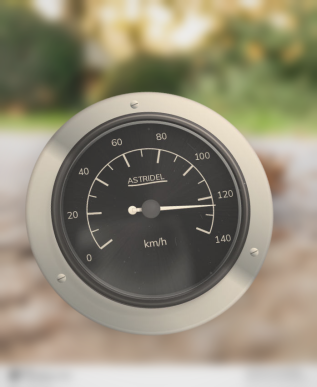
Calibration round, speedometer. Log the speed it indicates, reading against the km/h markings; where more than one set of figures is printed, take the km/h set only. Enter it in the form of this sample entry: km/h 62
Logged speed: km/h 125
